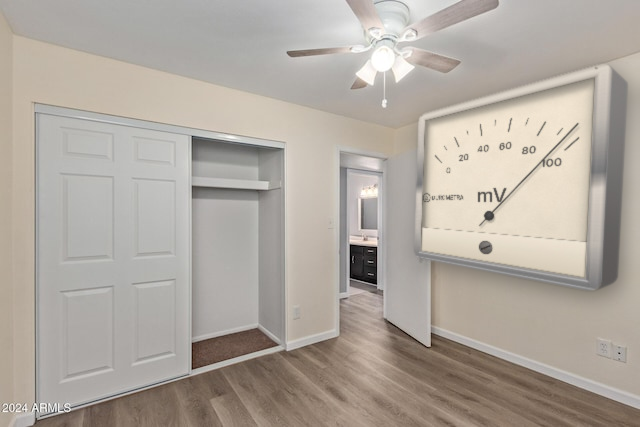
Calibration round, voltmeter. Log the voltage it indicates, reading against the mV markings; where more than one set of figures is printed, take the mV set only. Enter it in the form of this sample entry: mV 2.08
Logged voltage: mV 95
